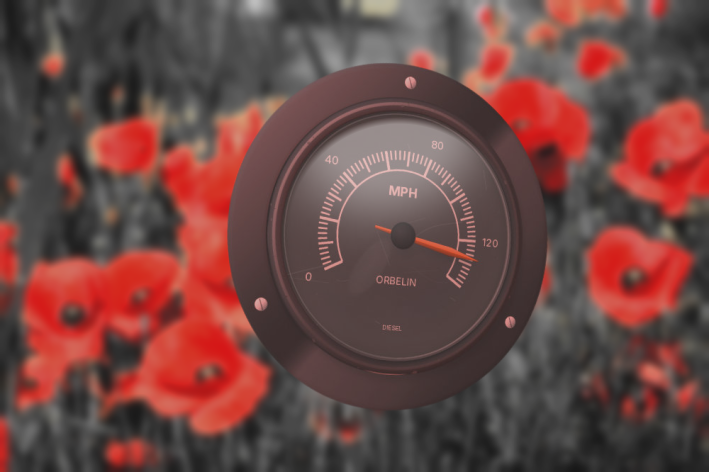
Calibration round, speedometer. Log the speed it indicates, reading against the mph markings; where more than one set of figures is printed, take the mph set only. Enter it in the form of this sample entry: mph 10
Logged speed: mph 128
